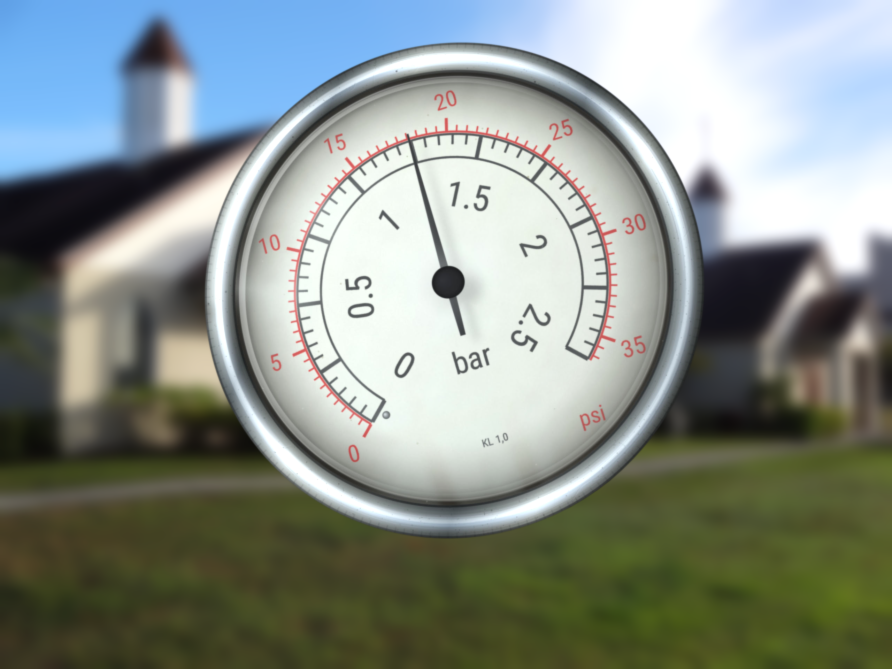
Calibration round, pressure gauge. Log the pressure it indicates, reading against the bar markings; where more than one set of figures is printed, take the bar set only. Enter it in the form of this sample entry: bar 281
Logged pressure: bar 1.25
